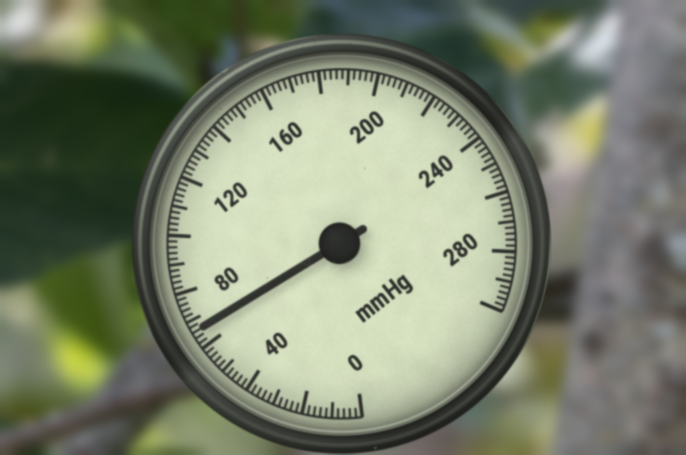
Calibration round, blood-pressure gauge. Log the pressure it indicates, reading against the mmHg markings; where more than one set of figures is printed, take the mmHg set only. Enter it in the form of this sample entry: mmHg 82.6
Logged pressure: mmHg 66
